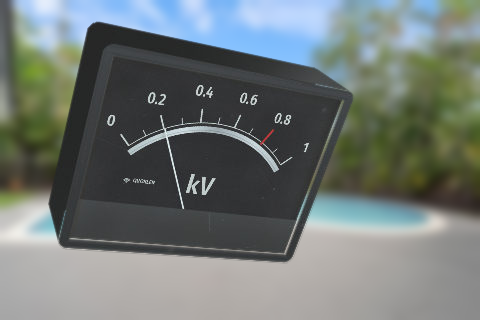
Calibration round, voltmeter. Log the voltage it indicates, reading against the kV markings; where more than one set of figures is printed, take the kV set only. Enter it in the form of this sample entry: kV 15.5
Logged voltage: kV 0.2
